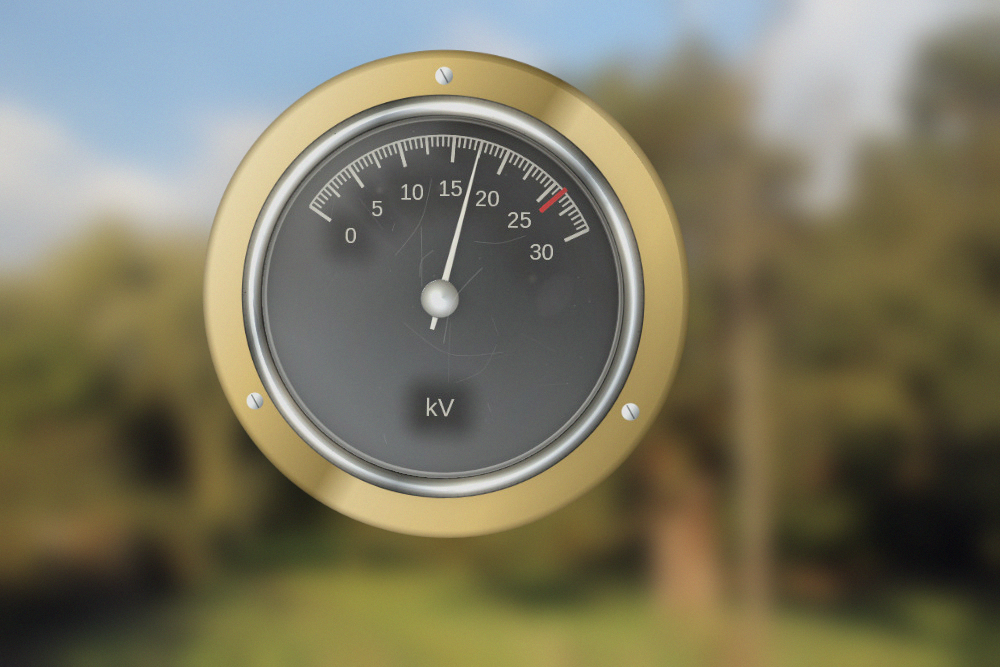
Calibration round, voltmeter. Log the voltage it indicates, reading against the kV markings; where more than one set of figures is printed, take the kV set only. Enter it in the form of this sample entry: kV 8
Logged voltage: kV 17.5
